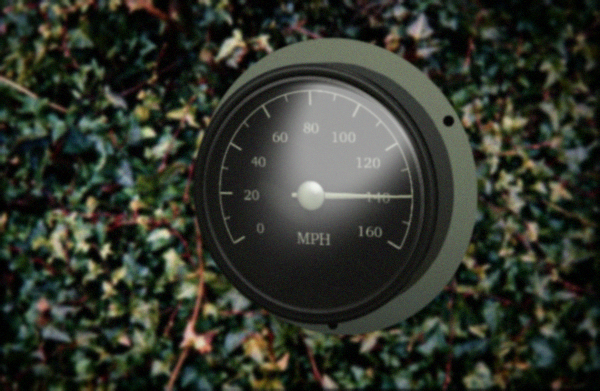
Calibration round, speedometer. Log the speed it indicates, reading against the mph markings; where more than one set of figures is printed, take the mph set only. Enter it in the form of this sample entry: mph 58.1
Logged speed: mph 140
